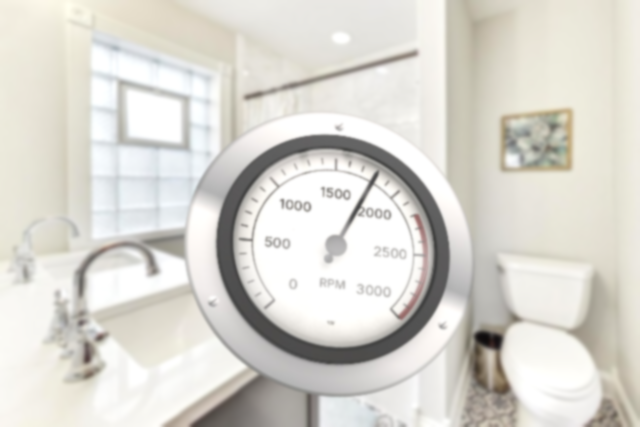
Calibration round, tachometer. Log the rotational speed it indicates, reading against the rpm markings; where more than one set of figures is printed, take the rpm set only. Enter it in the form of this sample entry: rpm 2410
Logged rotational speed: rpm 1800
